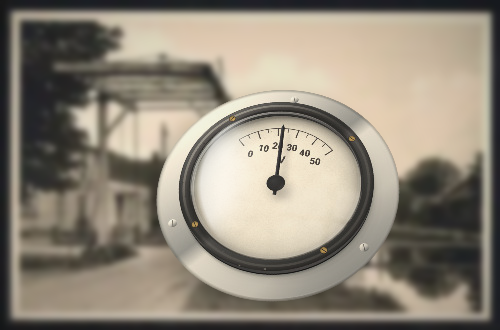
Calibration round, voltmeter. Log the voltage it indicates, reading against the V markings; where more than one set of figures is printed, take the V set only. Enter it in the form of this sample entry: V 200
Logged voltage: V 22.5
